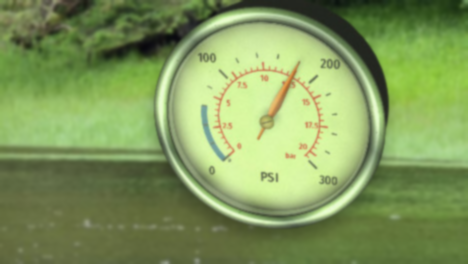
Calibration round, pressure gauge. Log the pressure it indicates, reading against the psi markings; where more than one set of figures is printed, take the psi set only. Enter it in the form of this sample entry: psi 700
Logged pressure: psi 180
